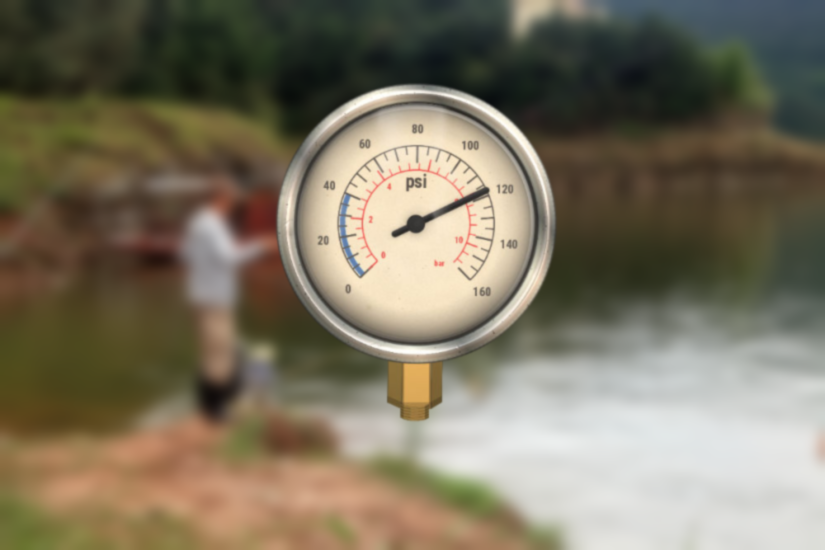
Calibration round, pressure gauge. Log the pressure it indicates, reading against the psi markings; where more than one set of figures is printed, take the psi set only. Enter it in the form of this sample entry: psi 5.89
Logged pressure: psi 117.5
